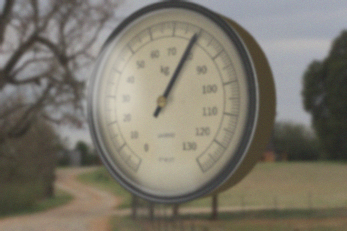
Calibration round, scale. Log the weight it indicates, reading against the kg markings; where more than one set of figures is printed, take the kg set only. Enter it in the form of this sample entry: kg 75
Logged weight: kg 80
